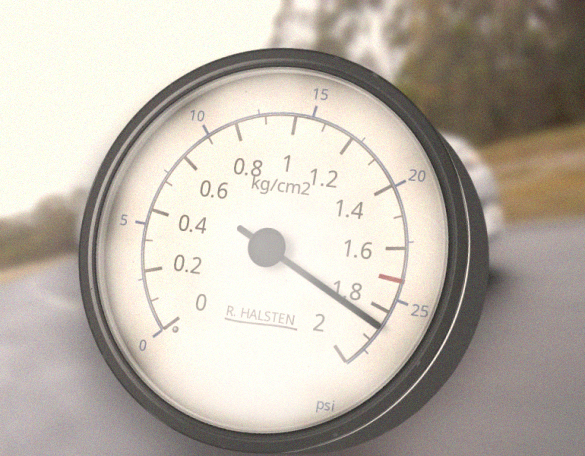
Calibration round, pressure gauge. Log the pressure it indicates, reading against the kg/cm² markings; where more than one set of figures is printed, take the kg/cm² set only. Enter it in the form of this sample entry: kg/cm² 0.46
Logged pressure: kg/cm² 1.85
